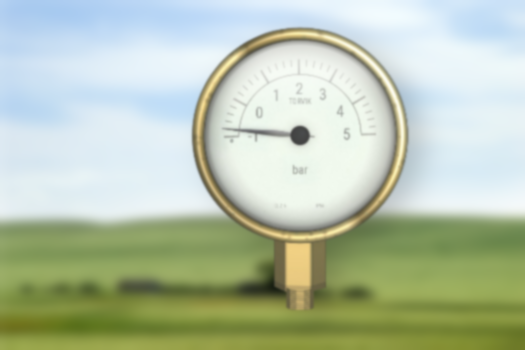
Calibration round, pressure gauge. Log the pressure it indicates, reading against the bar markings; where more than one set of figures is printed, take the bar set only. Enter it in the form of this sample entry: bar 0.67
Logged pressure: bar -0.8
